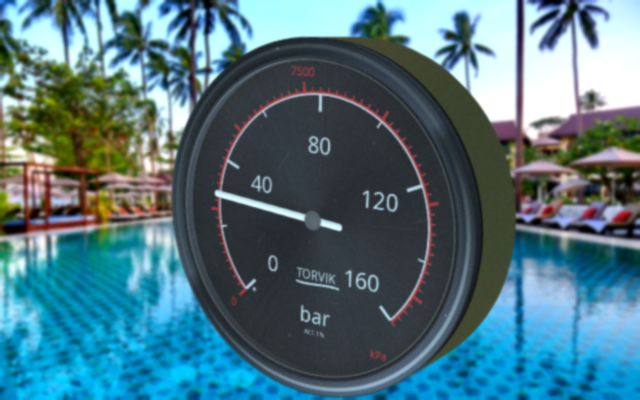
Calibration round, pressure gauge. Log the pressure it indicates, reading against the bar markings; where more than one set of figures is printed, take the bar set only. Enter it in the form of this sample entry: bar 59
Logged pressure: bar 30
